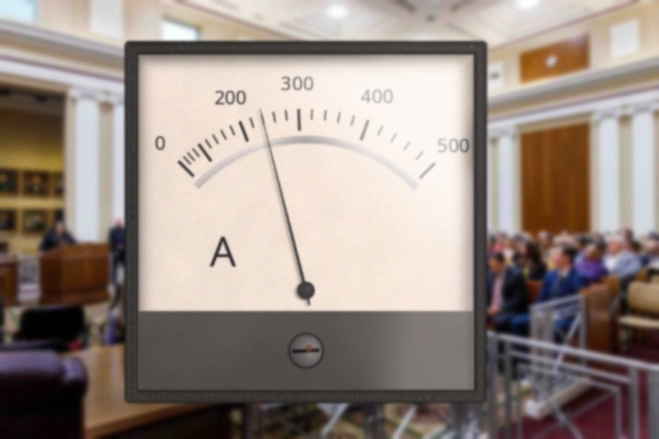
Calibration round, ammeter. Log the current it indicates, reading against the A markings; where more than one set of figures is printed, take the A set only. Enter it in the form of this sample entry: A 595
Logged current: A 240
